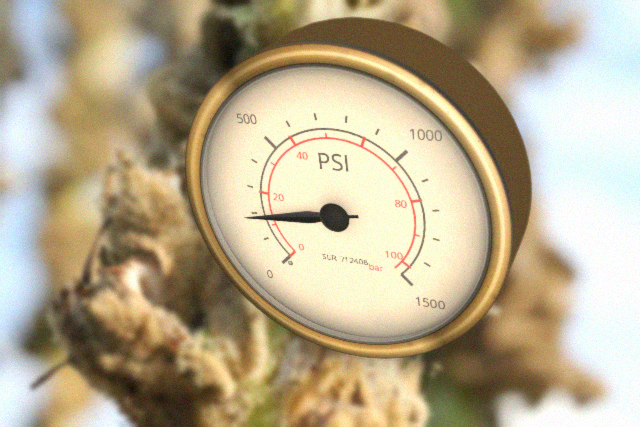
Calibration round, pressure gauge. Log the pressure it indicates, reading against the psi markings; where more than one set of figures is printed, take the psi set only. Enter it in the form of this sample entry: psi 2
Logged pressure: psi 200
